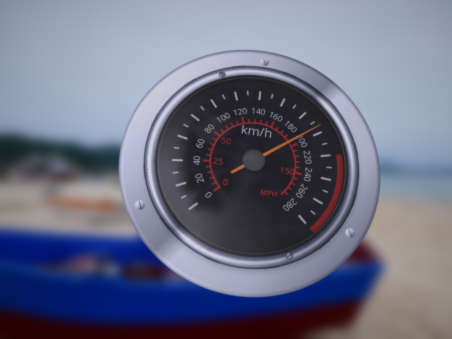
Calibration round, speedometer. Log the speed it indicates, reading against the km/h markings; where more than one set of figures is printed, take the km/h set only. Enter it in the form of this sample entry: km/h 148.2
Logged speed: km/h 195
